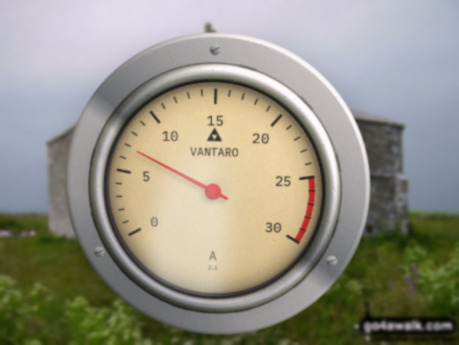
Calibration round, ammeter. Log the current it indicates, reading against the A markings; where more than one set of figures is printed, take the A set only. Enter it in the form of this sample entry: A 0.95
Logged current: A 7
